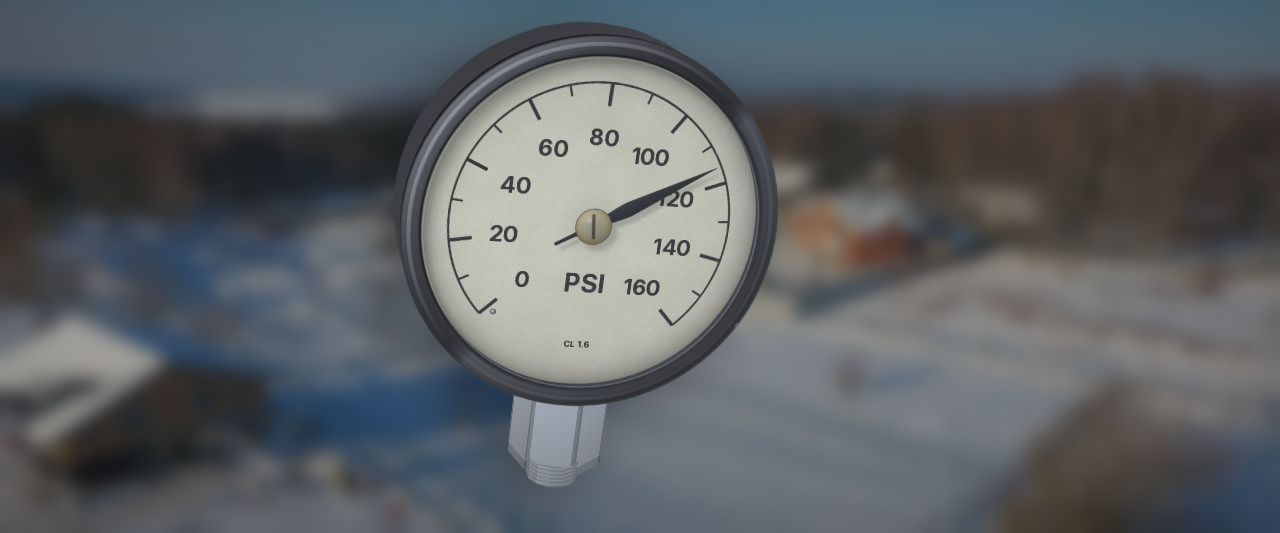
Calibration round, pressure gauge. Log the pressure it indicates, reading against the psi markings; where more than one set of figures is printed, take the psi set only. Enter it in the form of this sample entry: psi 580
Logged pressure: psi 115
